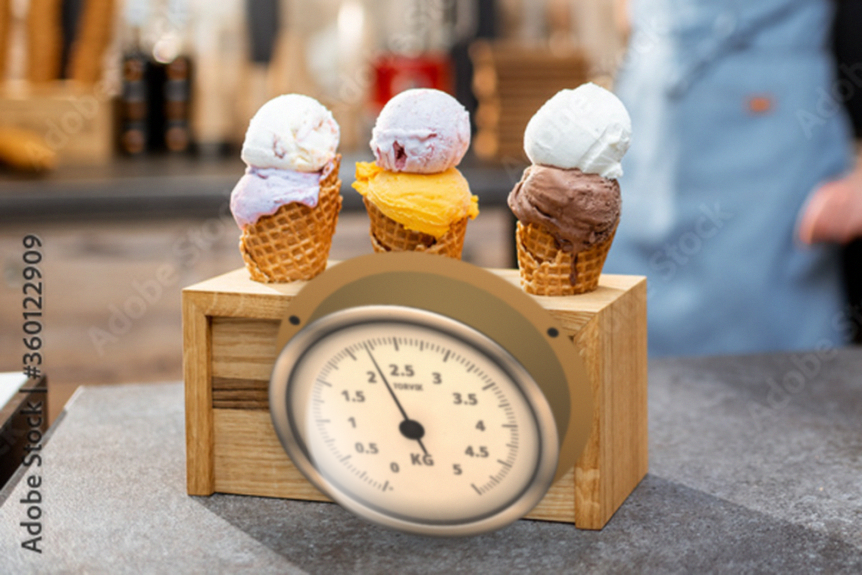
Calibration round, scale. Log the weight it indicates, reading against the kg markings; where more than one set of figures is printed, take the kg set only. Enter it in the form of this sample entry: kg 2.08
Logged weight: kg 2.25
